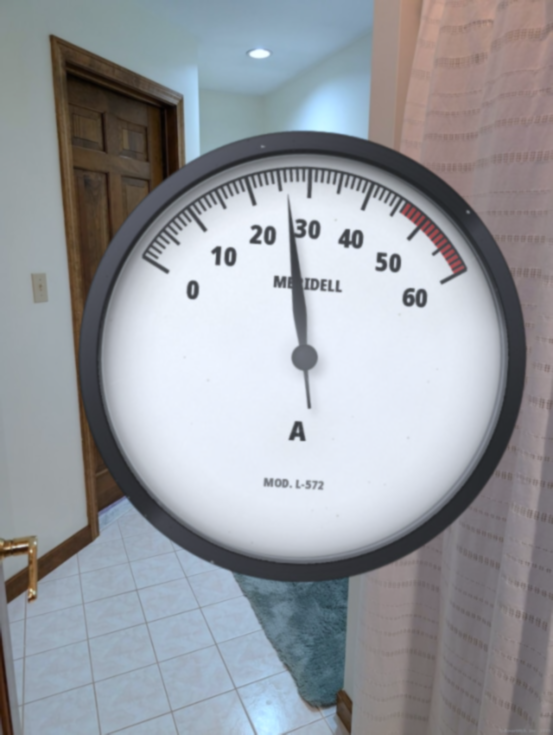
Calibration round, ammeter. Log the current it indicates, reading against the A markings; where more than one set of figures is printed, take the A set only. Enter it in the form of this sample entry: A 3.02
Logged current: A 26
